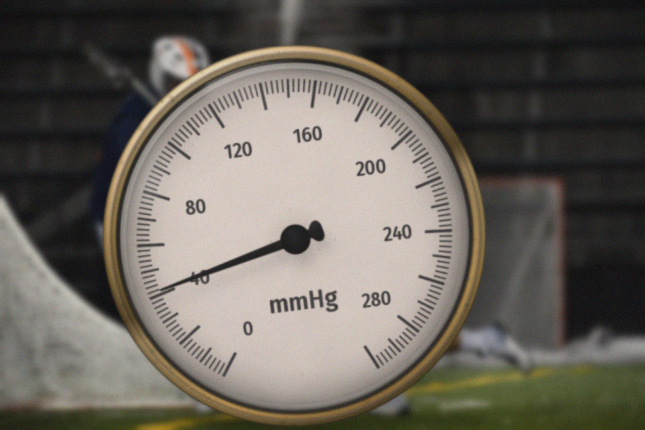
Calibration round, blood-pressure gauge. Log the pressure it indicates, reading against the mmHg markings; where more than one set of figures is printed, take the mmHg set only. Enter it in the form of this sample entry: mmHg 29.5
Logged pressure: mmHg 42
